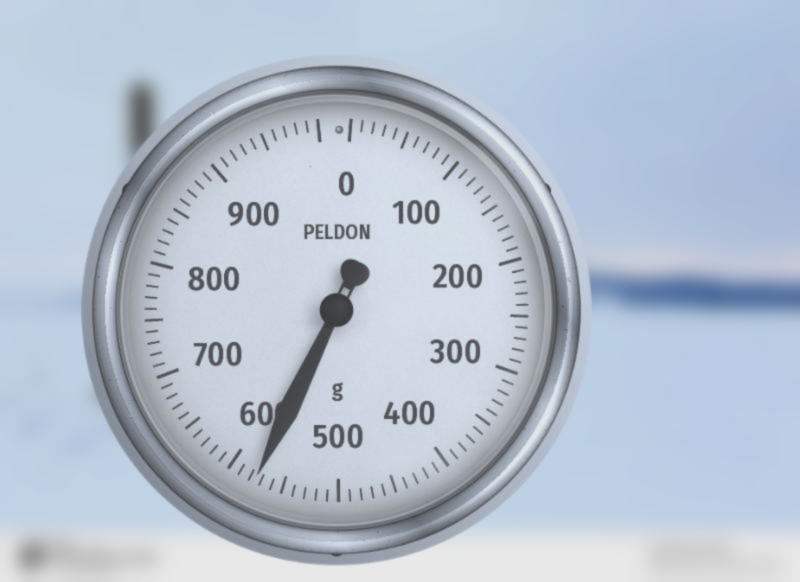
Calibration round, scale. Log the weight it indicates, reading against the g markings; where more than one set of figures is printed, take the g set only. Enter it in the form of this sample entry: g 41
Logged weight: g 575
